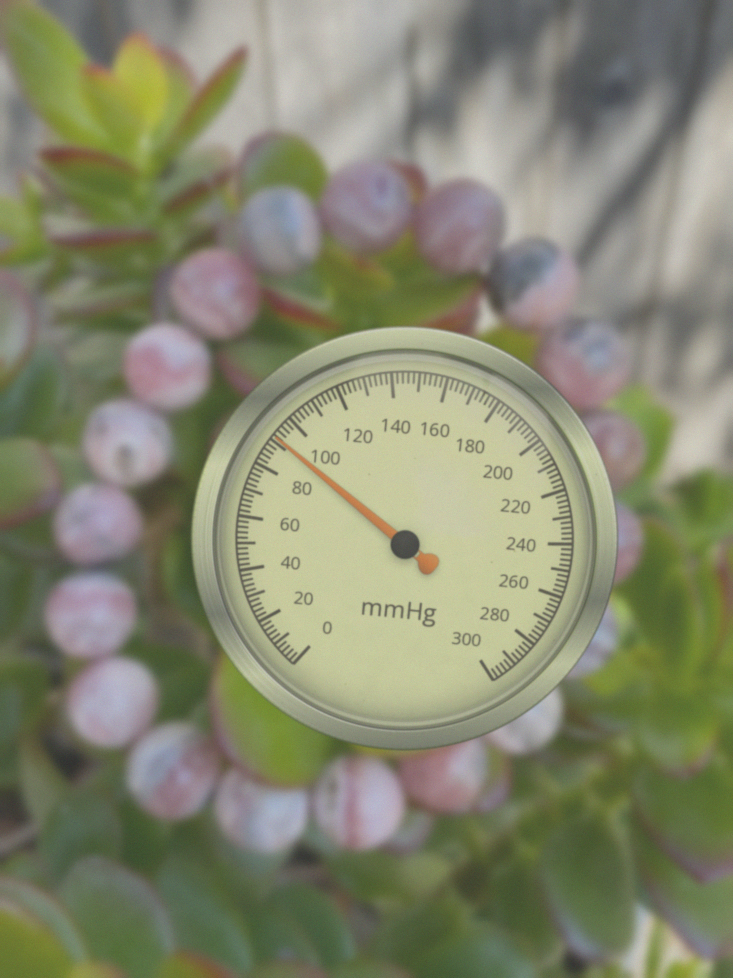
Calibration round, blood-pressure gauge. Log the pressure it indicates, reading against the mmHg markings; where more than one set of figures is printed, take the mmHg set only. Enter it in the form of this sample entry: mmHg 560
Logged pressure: mmHg 92
